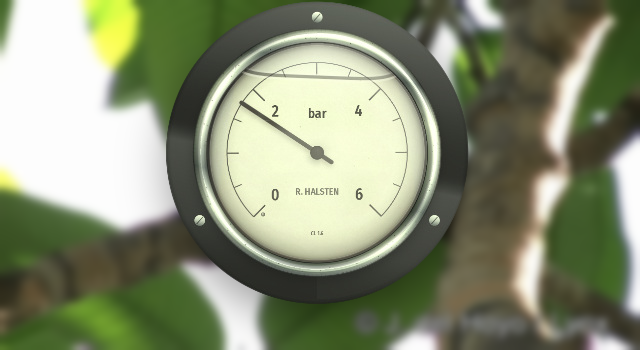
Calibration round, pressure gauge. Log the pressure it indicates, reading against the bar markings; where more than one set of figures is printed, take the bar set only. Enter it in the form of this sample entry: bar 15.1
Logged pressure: bar 1.75
